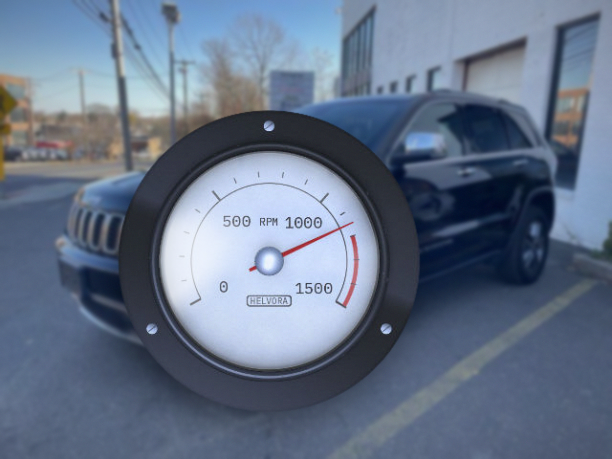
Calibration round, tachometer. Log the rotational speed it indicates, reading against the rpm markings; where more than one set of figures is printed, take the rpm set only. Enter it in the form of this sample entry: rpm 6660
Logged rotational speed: rpm 1150
